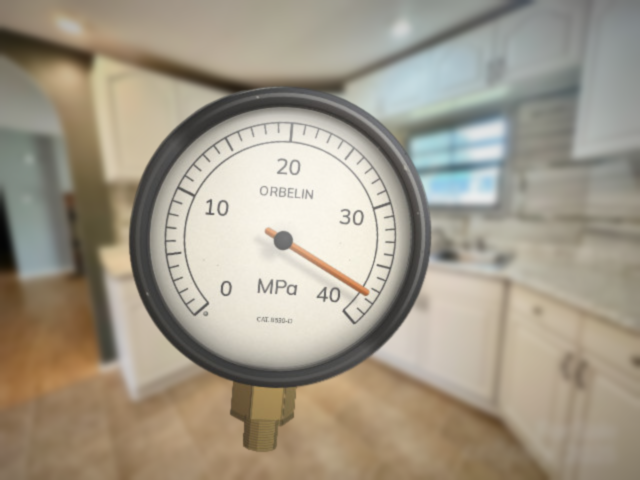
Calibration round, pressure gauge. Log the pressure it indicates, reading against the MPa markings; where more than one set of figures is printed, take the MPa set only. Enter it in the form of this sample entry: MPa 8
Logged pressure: MPa 37.5
